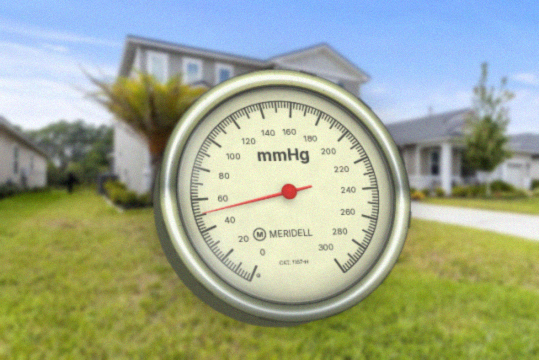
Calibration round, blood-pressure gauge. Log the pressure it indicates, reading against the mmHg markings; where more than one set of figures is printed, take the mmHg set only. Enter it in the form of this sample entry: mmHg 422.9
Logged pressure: mmHg 50
